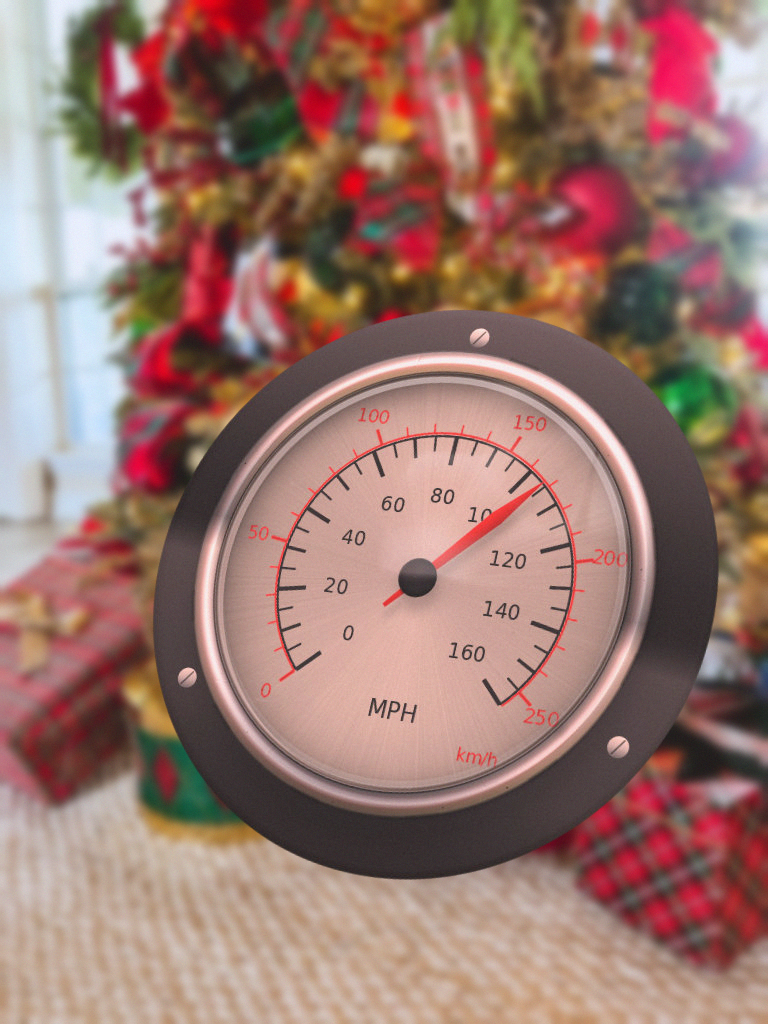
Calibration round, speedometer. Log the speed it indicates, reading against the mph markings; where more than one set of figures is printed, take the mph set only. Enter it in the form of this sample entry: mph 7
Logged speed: mph 105
